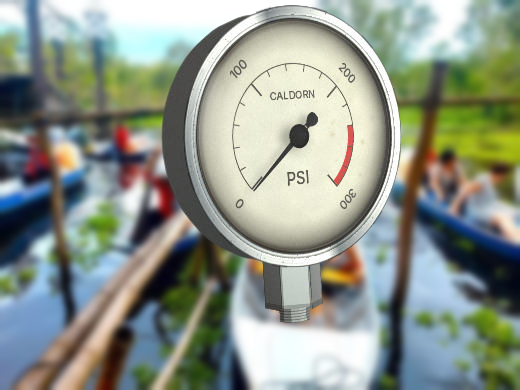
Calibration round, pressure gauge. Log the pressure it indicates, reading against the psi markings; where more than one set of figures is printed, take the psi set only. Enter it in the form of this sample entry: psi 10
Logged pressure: psi 0
